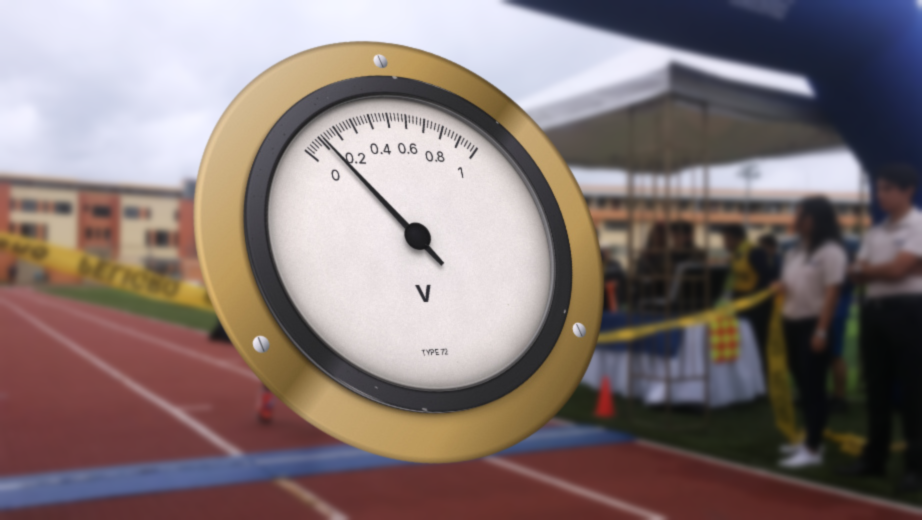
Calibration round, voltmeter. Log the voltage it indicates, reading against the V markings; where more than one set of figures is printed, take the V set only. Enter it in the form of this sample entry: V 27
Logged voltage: V 0.1
